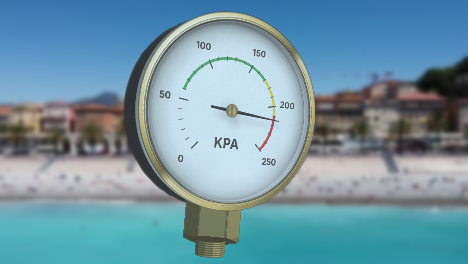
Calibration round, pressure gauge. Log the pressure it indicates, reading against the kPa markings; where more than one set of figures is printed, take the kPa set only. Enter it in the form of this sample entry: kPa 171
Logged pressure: kPa 215
